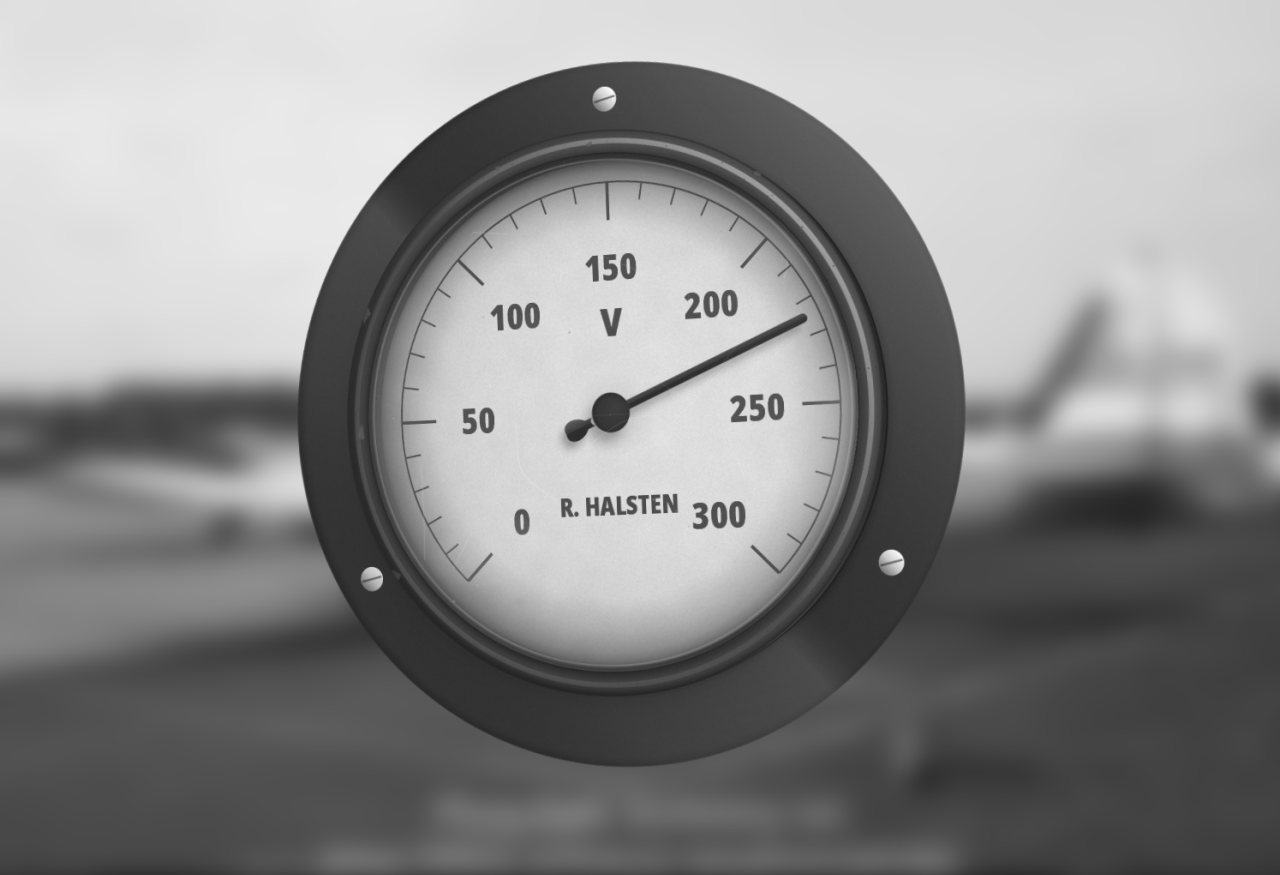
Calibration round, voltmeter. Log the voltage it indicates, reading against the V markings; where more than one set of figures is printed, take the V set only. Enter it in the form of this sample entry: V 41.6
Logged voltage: V 225
